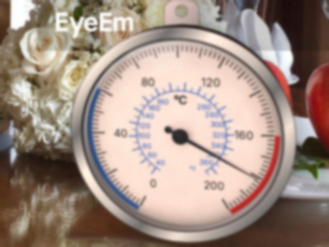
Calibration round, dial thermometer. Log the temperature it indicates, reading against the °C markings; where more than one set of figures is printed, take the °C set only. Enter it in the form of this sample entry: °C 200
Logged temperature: °C 180
